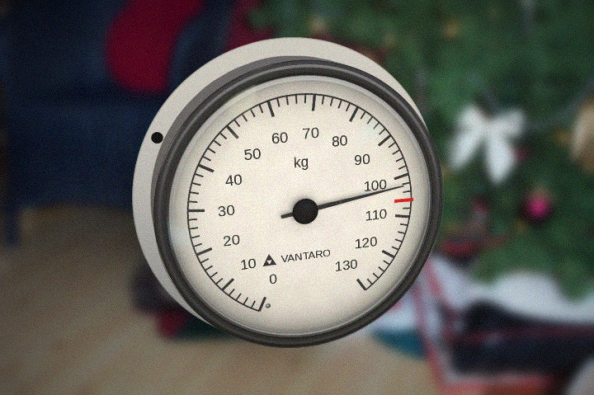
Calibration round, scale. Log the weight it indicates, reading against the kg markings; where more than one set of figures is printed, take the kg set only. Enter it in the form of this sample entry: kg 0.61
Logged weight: kg 102
